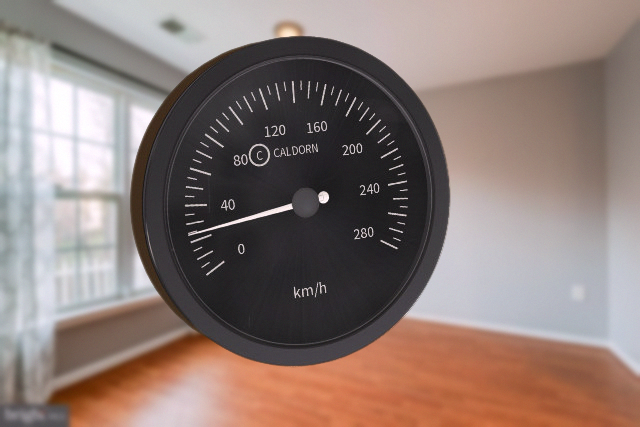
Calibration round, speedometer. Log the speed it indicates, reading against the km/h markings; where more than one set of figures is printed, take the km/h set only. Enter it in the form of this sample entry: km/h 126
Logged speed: km/h 25
